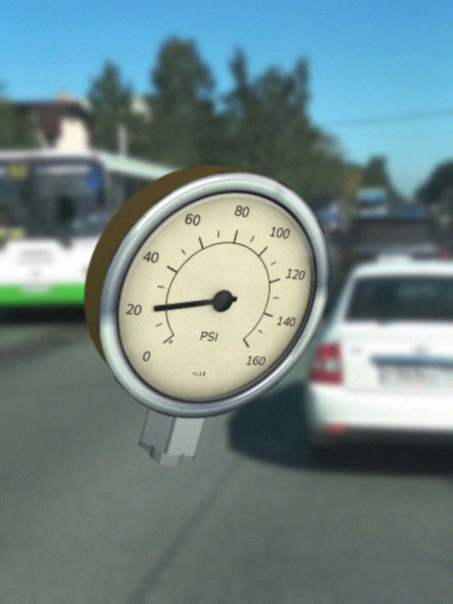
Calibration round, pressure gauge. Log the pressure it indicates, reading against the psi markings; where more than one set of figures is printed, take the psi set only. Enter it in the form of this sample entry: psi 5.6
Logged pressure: psi 20
